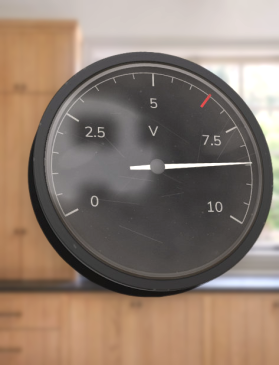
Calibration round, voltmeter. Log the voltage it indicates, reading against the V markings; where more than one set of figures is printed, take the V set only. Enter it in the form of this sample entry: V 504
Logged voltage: V 8.5
